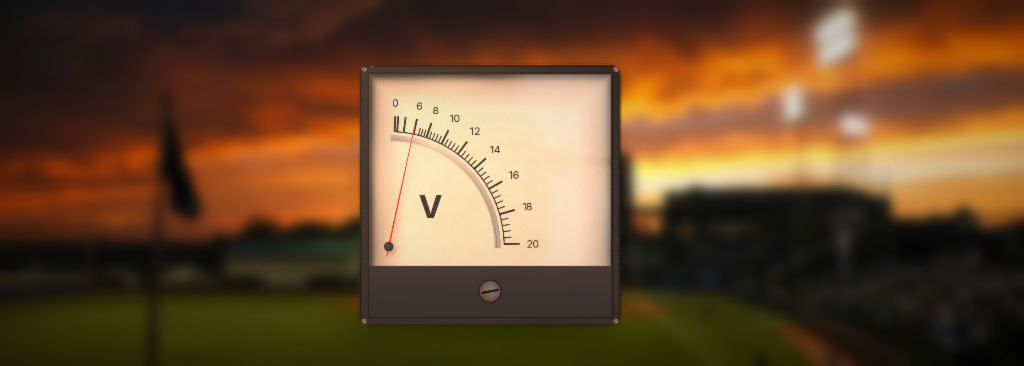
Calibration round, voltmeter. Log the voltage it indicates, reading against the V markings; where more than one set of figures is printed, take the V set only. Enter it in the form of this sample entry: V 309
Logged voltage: V 6
